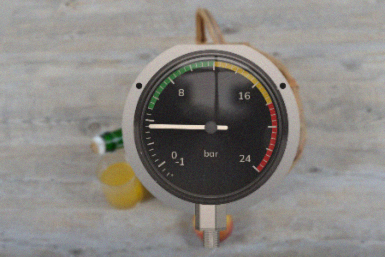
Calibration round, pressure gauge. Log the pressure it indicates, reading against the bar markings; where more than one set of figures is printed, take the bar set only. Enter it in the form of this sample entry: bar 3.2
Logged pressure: bar 3.5
